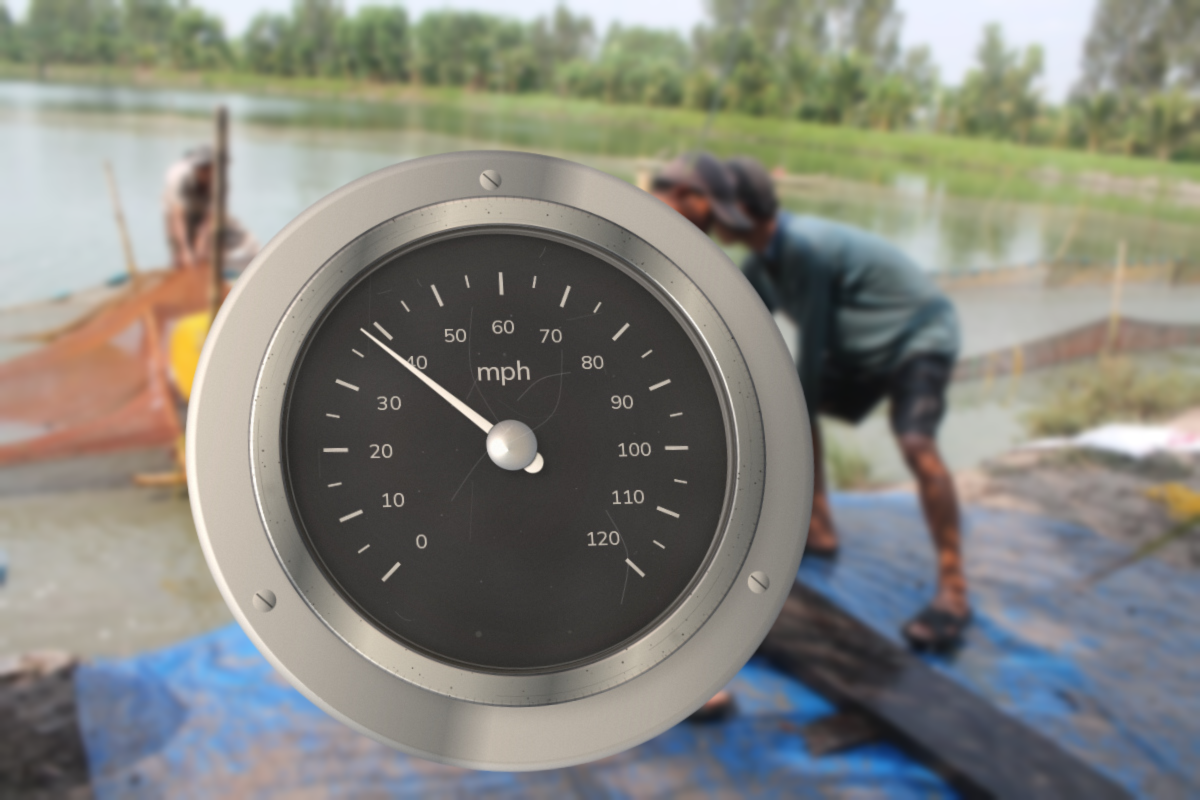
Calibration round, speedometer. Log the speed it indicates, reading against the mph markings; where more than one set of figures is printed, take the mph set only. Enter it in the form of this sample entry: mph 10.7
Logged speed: mph 37.5
